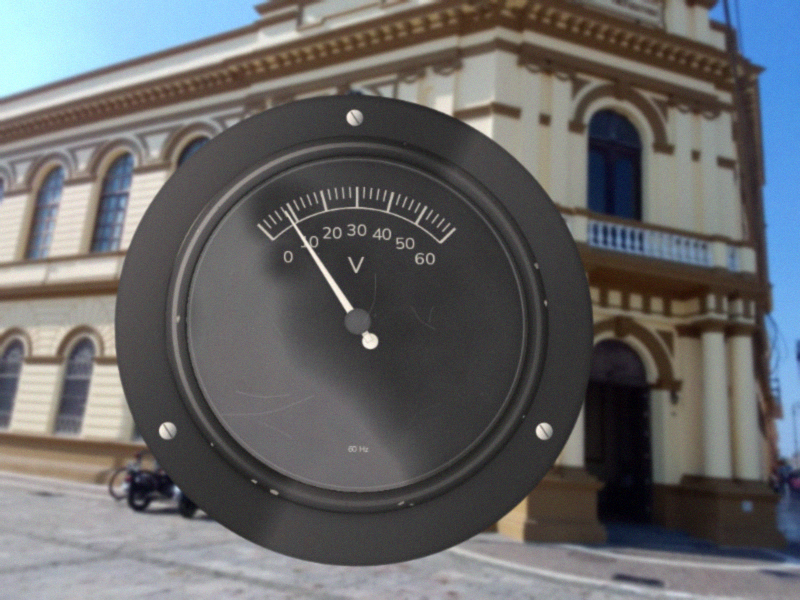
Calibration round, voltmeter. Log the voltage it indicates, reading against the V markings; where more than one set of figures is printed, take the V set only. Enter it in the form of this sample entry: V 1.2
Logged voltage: V 8
